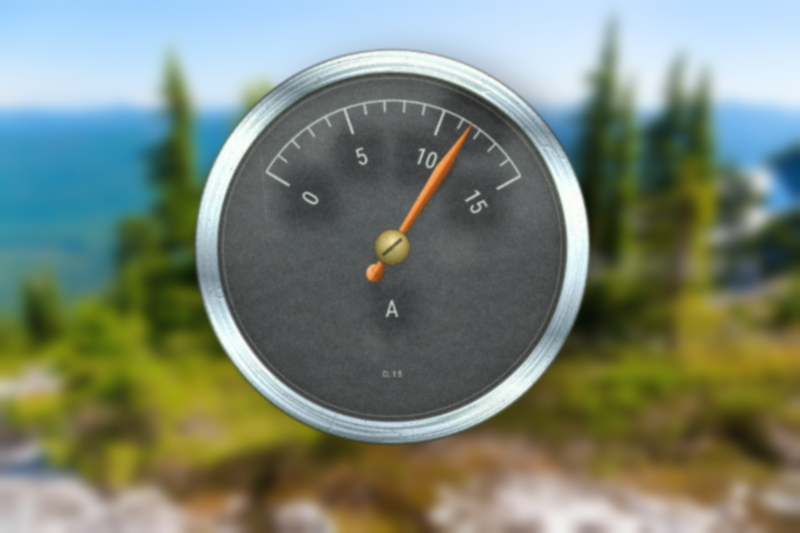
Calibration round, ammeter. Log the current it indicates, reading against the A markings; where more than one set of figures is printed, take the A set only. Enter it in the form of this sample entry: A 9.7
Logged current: A 11.5
